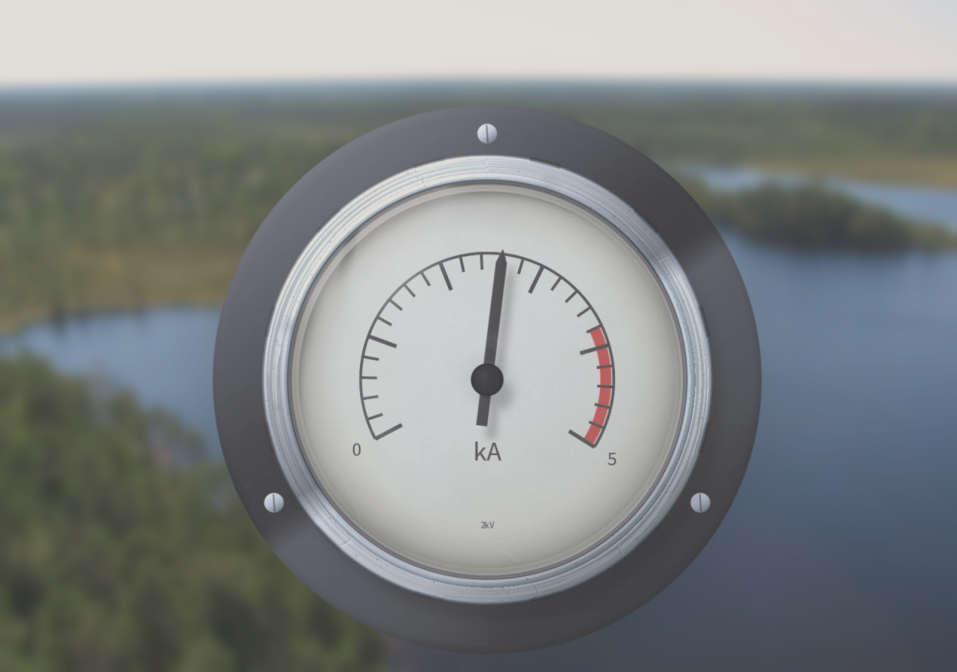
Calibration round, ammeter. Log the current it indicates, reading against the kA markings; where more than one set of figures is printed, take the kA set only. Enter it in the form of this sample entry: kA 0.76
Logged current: kA 2.6
